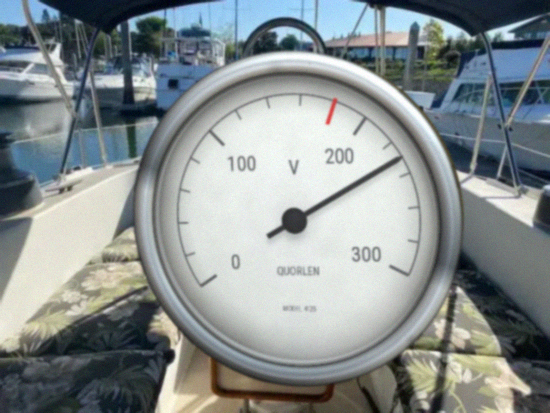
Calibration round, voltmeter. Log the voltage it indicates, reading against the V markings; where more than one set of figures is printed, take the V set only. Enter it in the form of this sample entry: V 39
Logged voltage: V 230
